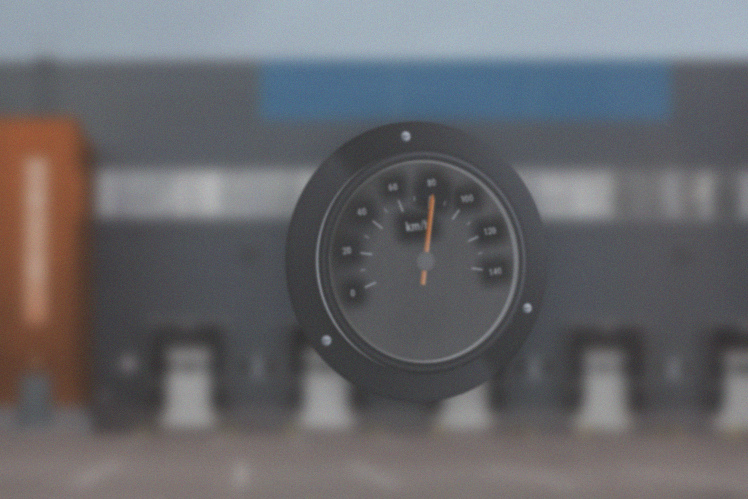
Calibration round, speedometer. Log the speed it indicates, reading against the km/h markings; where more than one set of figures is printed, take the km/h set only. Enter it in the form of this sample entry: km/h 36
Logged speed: km/h 80
